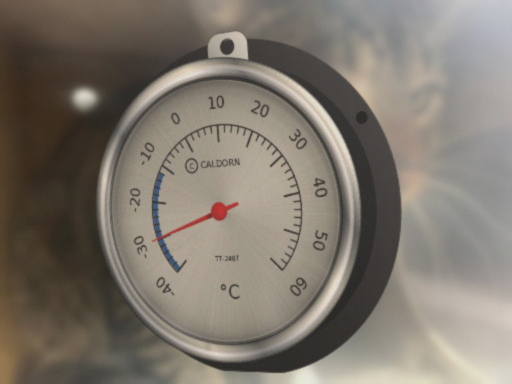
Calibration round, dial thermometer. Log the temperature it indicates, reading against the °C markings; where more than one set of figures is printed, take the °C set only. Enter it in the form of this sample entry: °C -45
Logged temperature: °C -30
